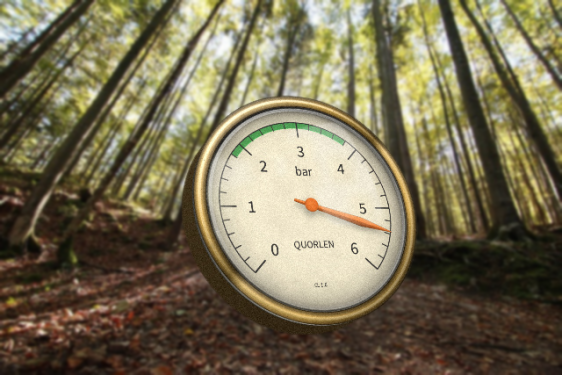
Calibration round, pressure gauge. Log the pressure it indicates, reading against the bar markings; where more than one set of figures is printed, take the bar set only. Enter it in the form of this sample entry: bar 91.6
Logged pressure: bar 5.4
